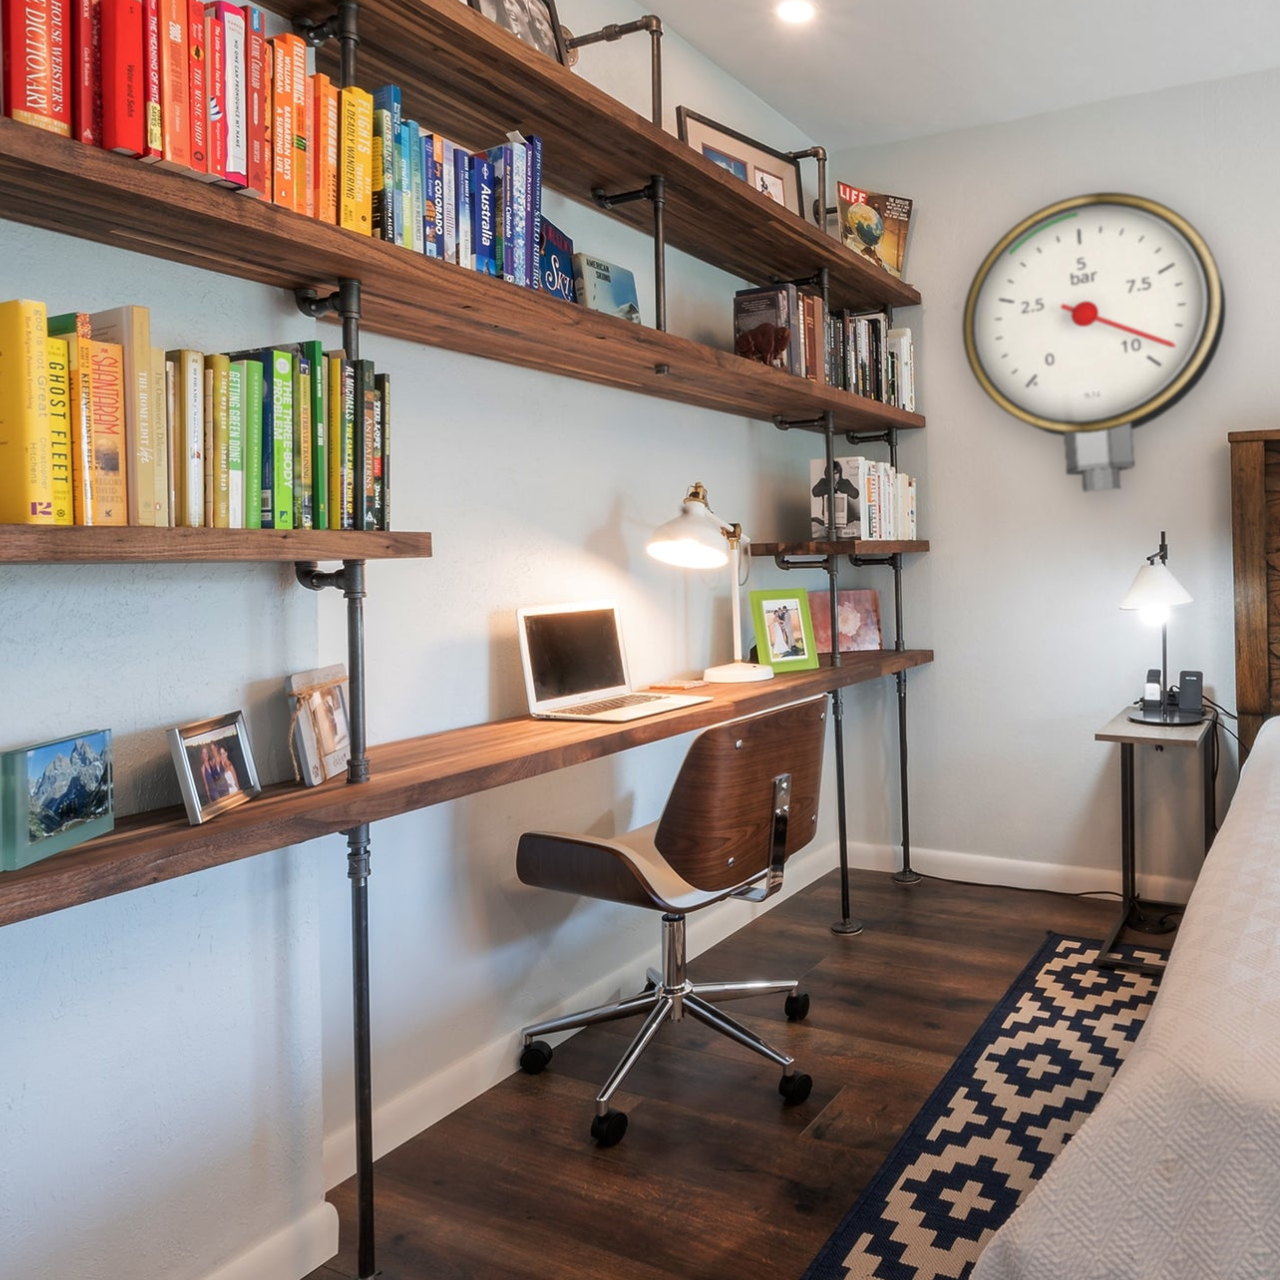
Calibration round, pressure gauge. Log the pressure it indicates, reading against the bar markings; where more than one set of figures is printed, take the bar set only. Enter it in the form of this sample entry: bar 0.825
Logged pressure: bar 9.5
